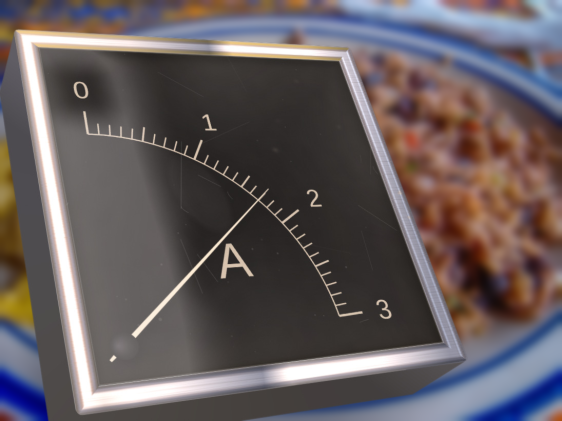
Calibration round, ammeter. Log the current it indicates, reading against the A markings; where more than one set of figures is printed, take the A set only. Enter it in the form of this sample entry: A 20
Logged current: A 1.7
